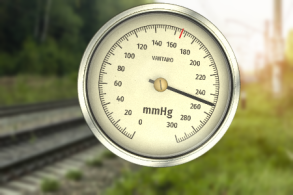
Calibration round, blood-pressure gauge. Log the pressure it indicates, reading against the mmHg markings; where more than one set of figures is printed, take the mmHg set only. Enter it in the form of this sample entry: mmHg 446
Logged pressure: mmHg 250
